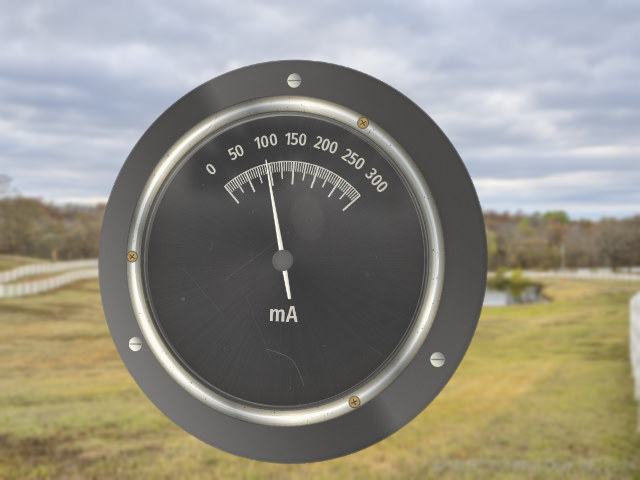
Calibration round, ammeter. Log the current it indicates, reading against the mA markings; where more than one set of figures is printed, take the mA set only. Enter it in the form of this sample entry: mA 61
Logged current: mA 100
